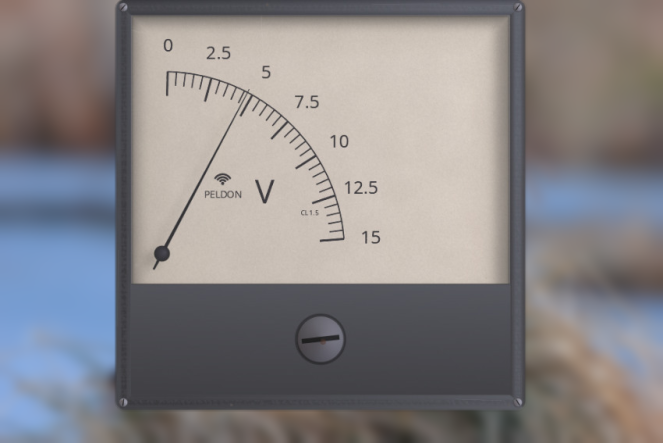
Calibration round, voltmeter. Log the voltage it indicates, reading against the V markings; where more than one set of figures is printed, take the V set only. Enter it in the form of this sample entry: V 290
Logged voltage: V 4.75
